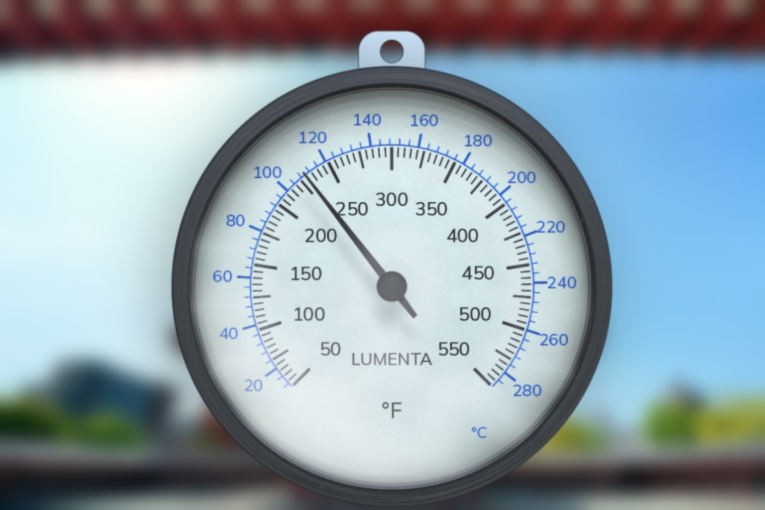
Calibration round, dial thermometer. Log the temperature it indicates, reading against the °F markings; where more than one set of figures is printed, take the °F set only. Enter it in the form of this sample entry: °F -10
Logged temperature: °F 230
